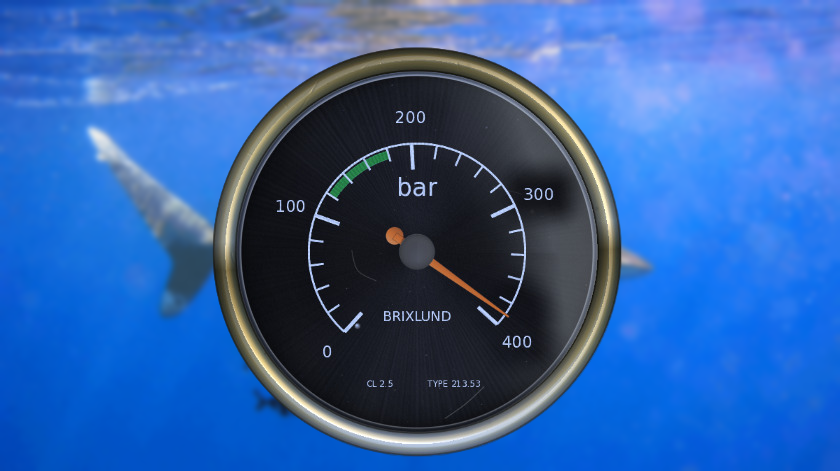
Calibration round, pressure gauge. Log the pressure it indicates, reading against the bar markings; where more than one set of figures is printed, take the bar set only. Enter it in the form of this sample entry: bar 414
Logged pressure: bar 390
